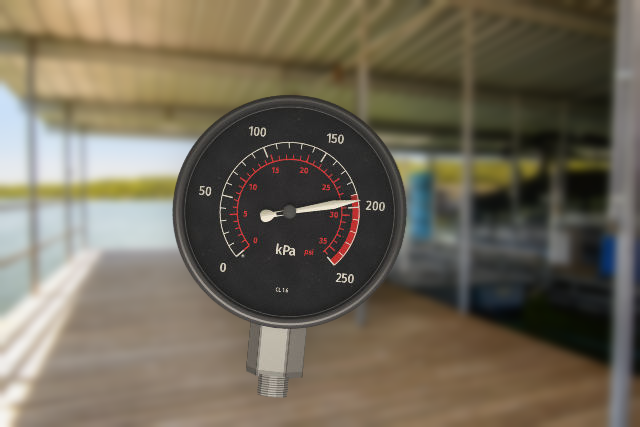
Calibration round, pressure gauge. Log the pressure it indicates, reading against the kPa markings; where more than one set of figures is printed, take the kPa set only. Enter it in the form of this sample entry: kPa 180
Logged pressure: kPa 195
